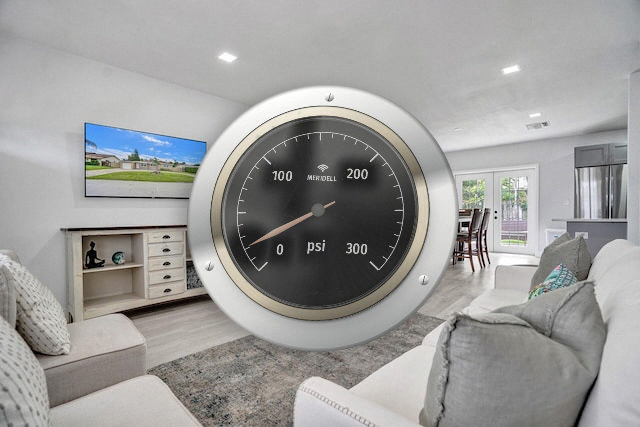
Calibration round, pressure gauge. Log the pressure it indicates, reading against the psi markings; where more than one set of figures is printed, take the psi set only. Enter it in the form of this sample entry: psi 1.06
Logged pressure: psi 20
